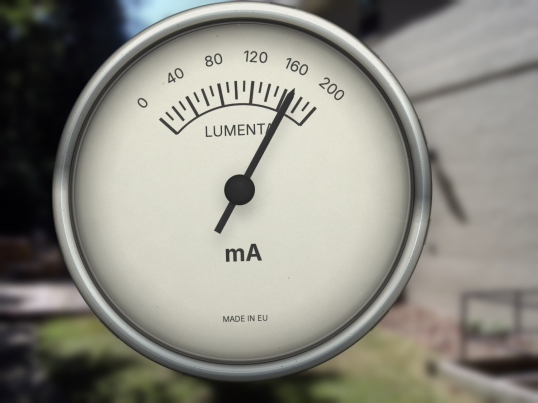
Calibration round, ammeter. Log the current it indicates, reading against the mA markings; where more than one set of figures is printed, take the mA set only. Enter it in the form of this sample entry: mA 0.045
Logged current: mA 170
